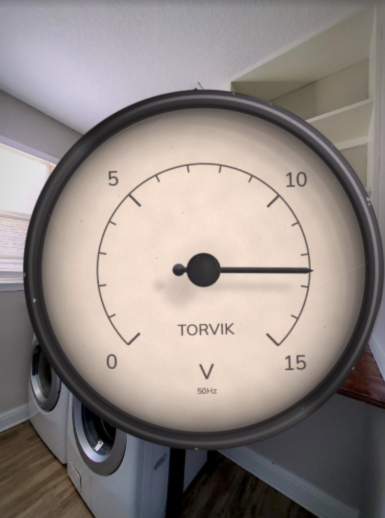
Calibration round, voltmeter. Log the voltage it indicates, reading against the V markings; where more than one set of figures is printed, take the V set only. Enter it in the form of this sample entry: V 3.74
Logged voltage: V 12.5
